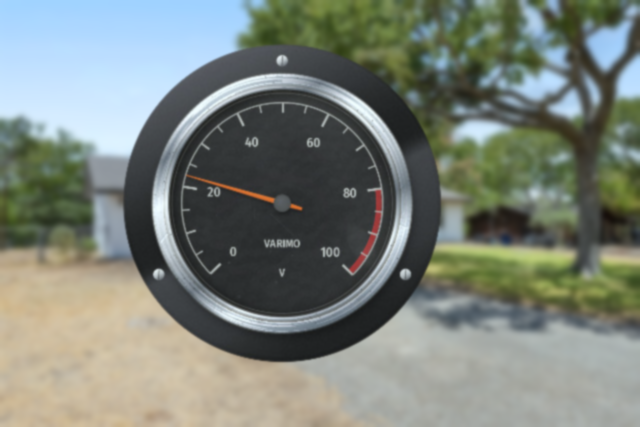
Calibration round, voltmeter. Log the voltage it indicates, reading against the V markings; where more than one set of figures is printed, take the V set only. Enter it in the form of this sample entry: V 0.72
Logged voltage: V 22.5
